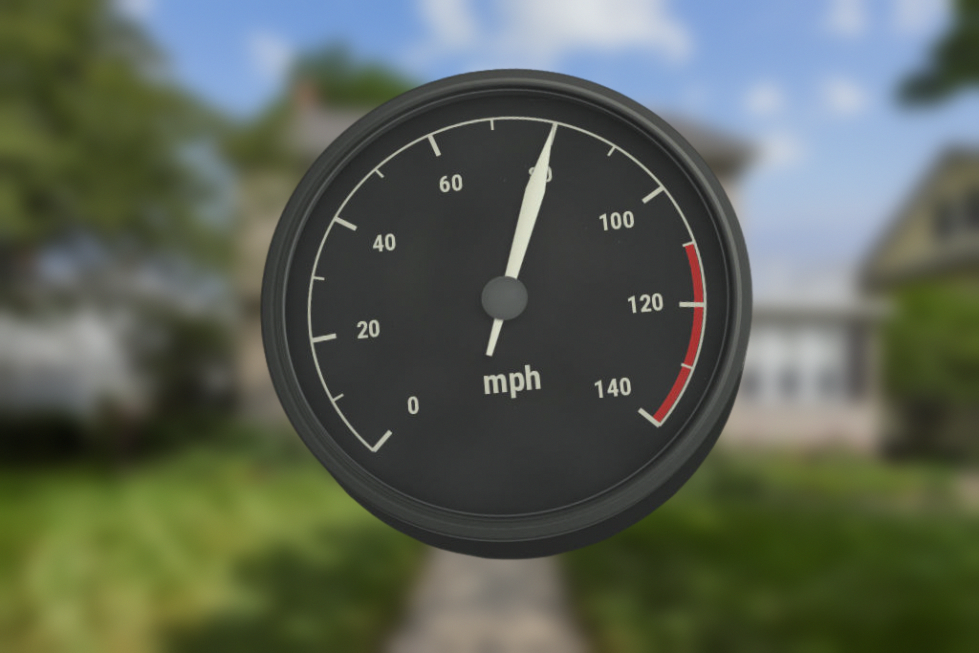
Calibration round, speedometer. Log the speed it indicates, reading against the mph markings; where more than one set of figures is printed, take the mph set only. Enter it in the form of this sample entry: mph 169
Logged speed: mph 80
